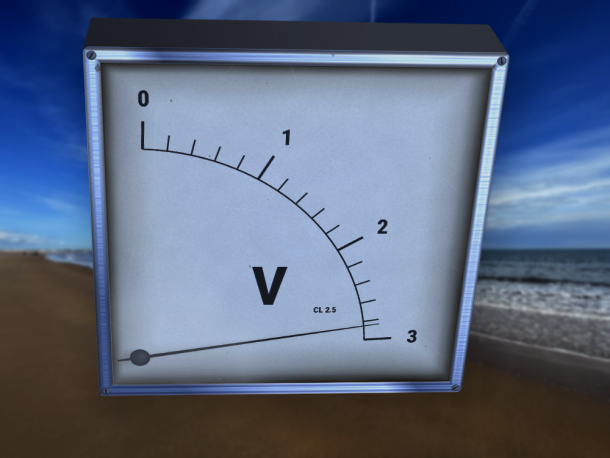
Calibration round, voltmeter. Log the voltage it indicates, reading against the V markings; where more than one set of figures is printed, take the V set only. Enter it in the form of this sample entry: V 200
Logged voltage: V 2.8
